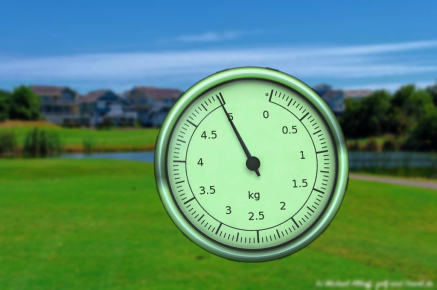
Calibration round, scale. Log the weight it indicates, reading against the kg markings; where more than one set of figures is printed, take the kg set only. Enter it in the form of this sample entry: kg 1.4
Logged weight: kg 4.95
